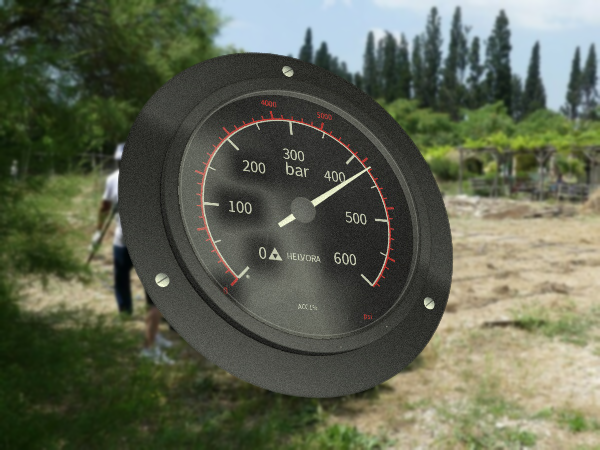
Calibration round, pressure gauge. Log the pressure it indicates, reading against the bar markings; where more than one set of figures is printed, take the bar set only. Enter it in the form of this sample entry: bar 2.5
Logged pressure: bar 425
